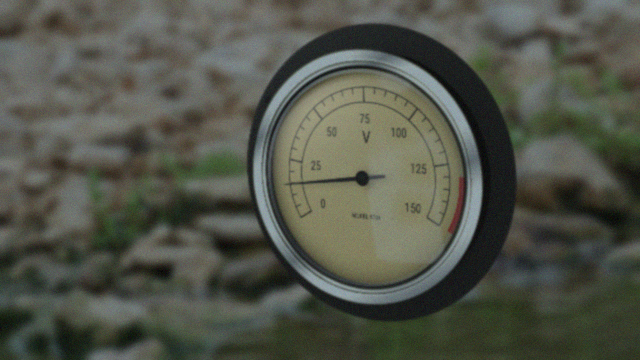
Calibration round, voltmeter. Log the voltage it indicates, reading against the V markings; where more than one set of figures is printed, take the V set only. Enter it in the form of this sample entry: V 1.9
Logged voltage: V 15
